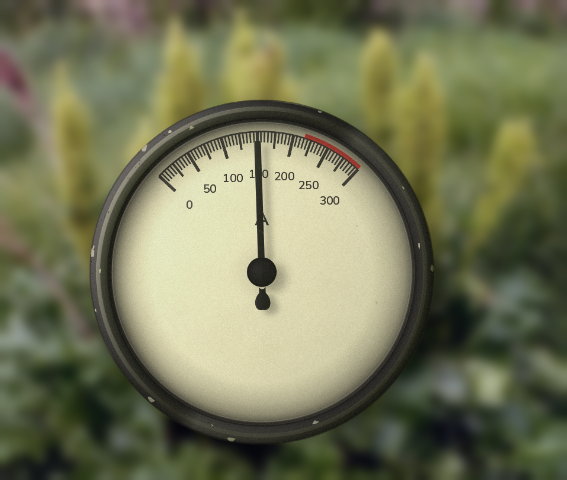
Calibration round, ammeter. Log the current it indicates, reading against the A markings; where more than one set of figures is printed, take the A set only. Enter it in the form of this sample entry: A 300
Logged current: A 150
